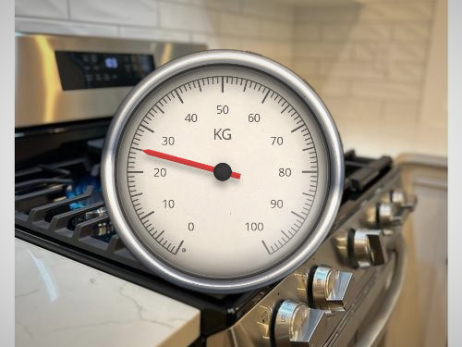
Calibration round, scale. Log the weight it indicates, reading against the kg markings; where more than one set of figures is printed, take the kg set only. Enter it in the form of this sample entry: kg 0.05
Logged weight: kg 25
